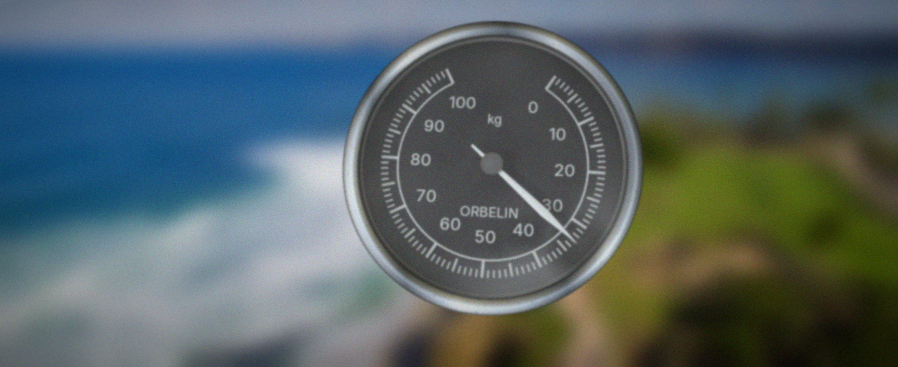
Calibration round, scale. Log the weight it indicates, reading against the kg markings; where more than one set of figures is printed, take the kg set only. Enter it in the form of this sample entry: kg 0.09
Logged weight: kg 33
